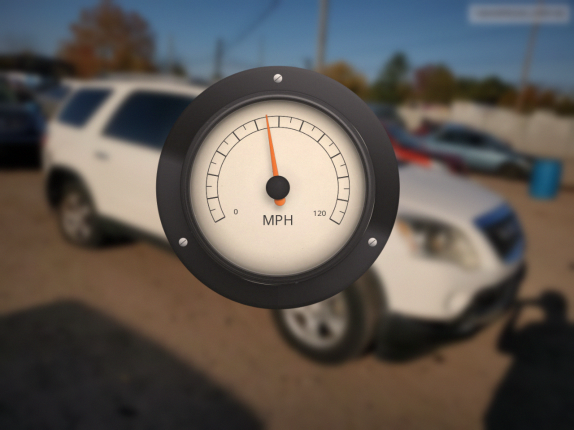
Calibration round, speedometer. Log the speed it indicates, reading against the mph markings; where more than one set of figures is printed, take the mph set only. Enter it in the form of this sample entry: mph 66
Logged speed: mph 55
